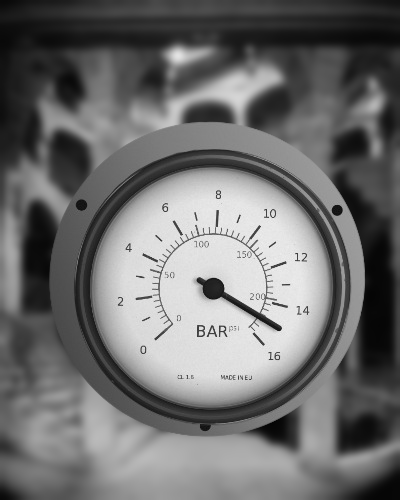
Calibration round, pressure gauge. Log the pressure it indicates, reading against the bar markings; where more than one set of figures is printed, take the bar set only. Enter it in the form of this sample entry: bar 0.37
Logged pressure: bar 15
